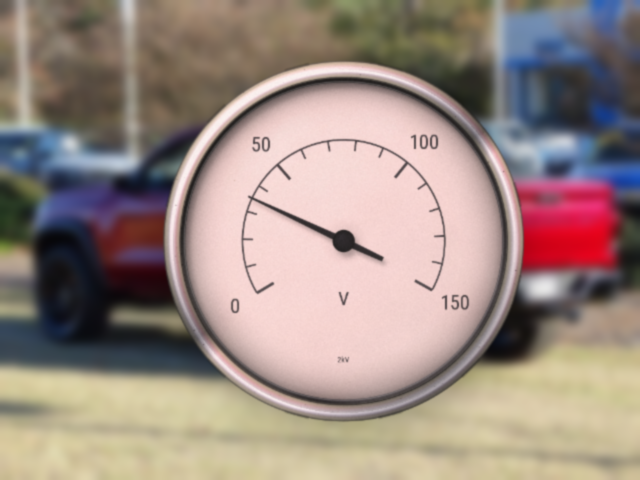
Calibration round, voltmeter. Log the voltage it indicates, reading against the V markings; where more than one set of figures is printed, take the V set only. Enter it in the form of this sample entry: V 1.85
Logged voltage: V 35
